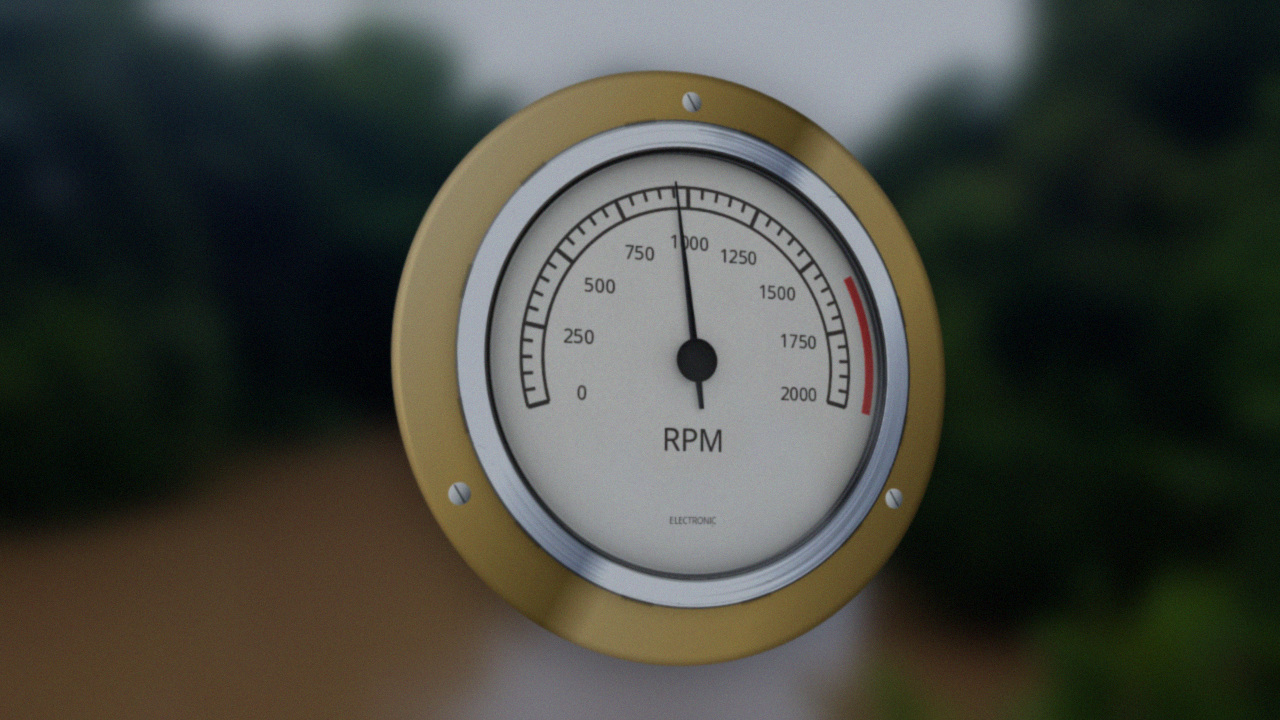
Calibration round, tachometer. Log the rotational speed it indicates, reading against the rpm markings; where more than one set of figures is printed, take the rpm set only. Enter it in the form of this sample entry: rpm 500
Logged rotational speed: rpm 950
